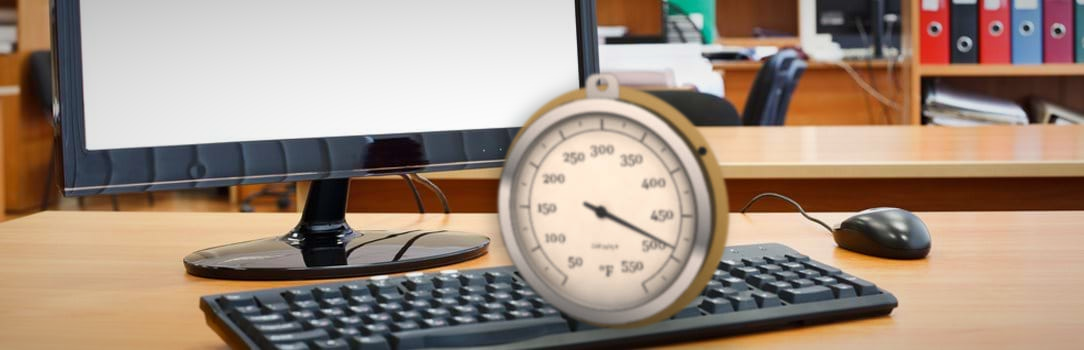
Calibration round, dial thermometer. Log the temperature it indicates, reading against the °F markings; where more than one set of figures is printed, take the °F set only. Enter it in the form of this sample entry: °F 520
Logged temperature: °F 487.5
